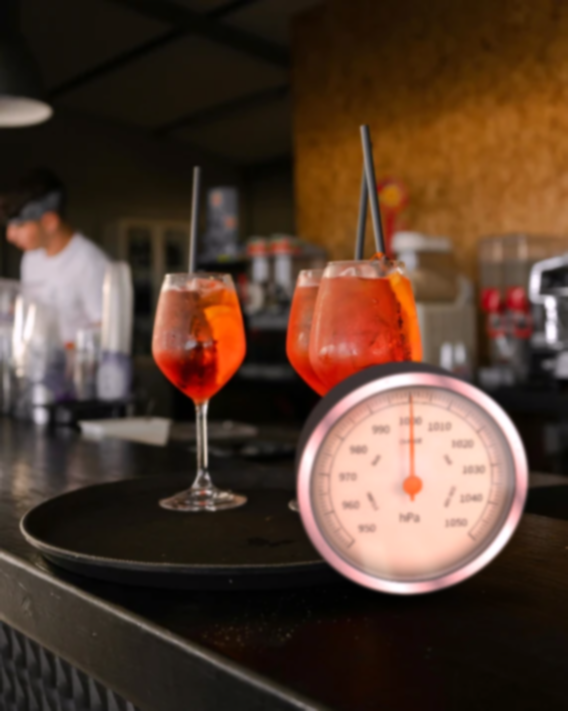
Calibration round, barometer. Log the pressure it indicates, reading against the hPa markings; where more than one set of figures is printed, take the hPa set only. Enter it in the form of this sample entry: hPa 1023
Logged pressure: hPa 1000
